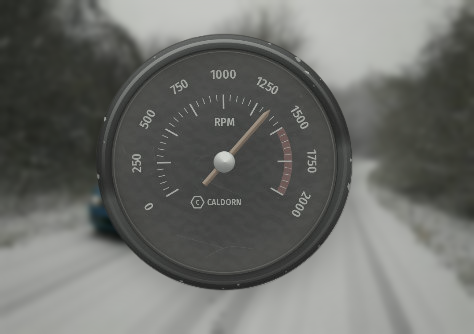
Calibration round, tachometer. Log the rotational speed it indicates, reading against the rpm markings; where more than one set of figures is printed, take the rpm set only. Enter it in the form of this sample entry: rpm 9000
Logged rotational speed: rpm 1350
